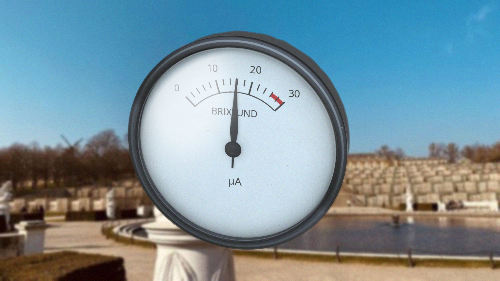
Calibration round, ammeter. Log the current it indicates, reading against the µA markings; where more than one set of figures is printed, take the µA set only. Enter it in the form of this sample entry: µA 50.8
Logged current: µA 16
